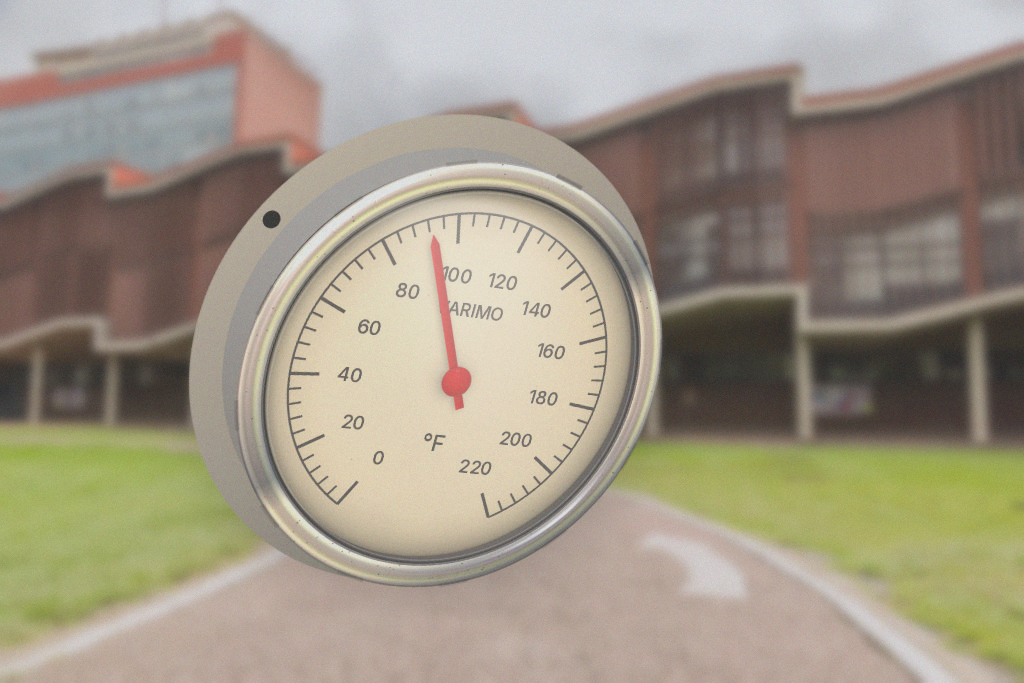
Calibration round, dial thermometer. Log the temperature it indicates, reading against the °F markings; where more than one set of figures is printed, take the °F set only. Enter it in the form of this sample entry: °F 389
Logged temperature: °F 92
